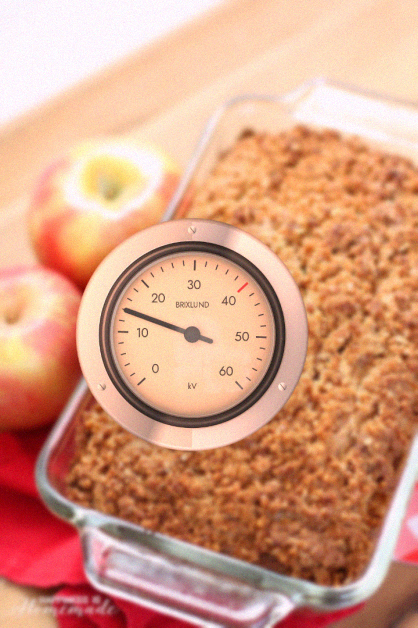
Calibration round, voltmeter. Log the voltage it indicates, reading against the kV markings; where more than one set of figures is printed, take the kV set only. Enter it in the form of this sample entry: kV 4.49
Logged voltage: kV 14
